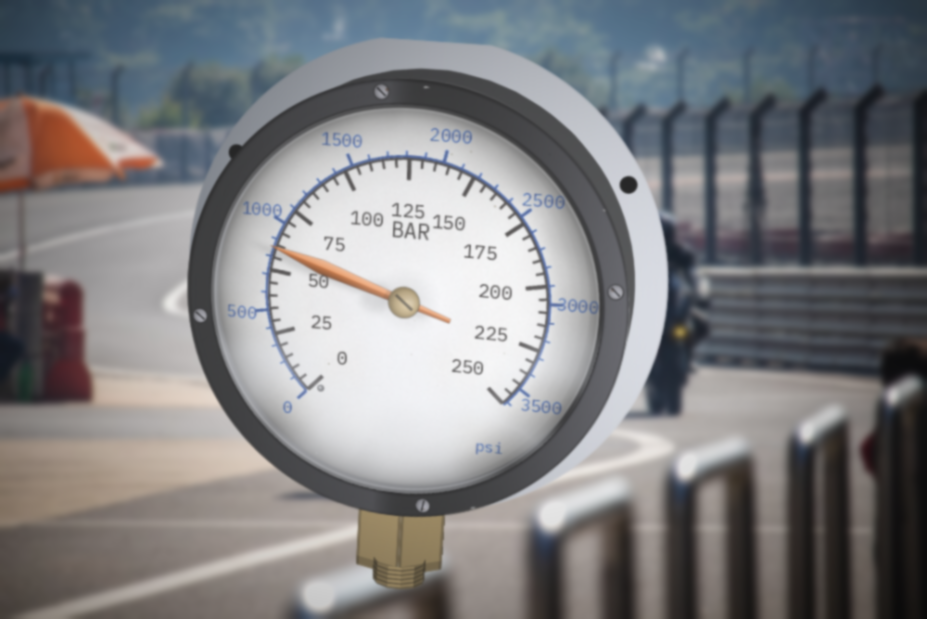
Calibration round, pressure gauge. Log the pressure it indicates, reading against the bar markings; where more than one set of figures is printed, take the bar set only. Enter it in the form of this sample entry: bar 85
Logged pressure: bar 60
